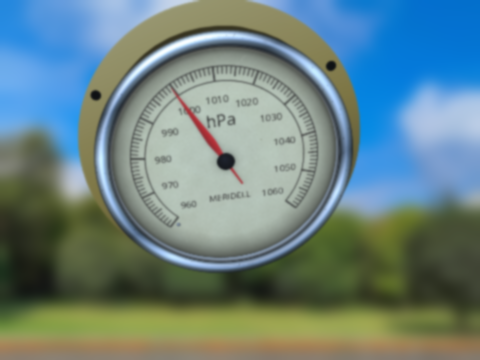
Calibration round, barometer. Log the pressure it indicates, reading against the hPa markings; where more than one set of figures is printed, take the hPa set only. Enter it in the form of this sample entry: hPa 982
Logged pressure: hPa 1000
